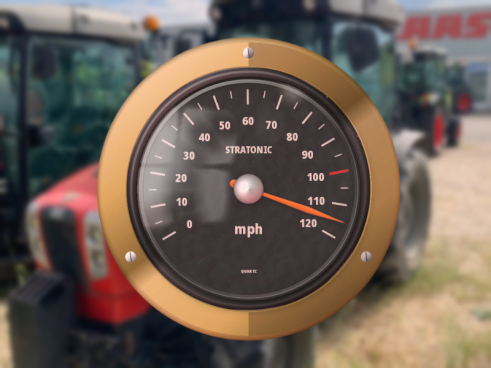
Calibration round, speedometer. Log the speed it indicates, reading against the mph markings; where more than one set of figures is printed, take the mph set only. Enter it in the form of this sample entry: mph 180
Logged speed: mph 115
